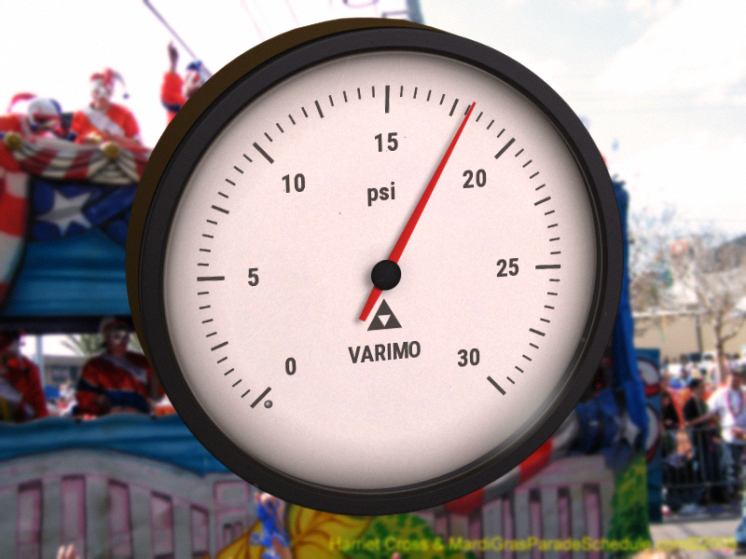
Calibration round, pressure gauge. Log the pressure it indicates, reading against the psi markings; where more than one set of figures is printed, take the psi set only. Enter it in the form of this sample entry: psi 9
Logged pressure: psi 18
